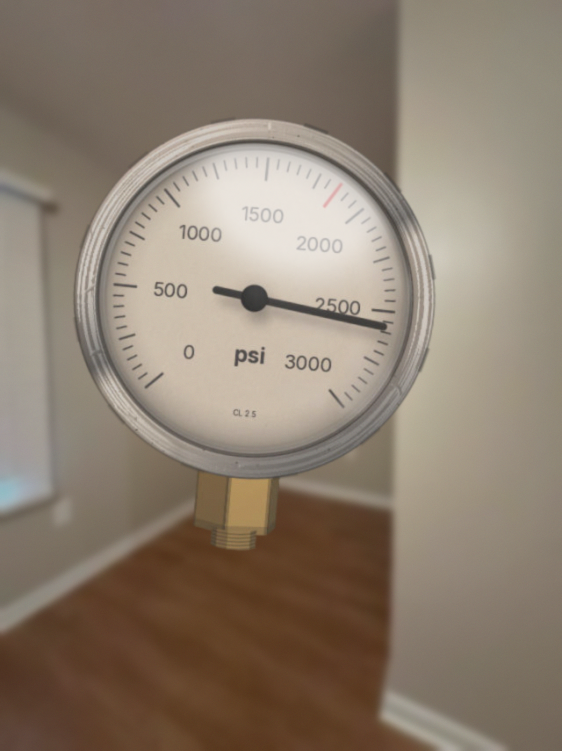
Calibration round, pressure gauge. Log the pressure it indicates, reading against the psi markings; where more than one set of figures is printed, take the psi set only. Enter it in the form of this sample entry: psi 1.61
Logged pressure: psi 2575
